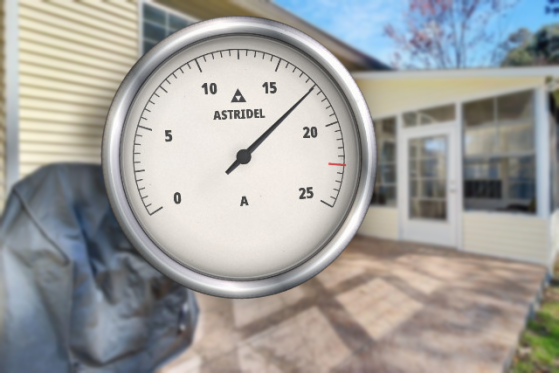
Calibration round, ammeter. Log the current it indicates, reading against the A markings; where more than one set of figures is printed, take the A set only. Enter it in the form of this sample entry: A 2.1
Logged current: A 17.5
